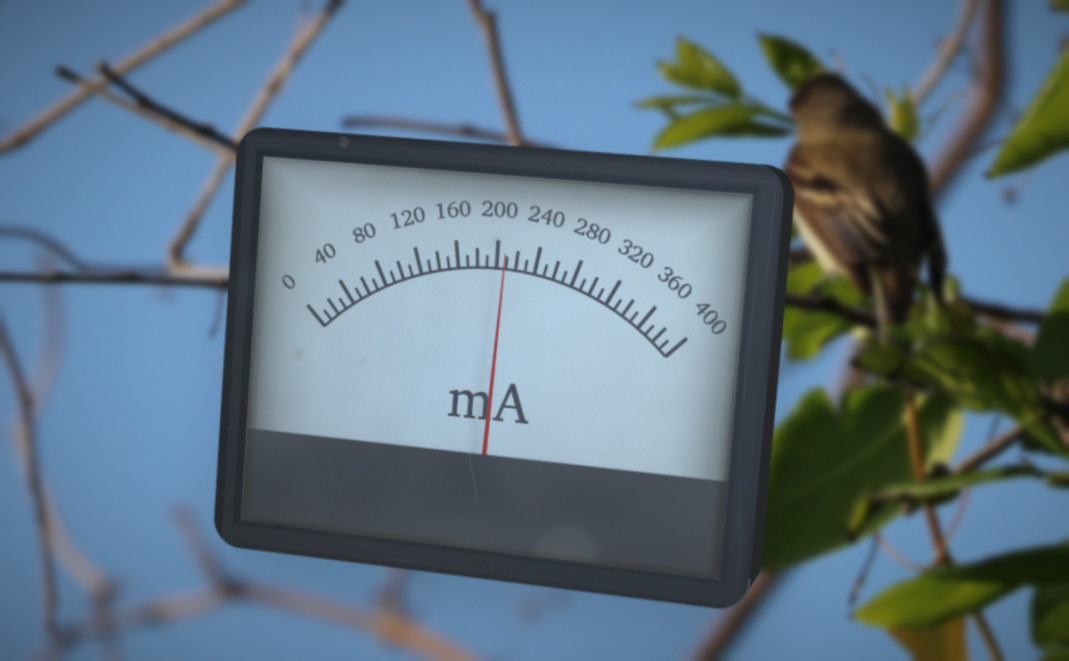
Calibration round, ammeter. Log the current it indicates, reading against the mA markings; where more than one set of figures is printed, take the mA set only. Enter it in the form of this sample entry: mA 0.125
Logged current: mA 210
